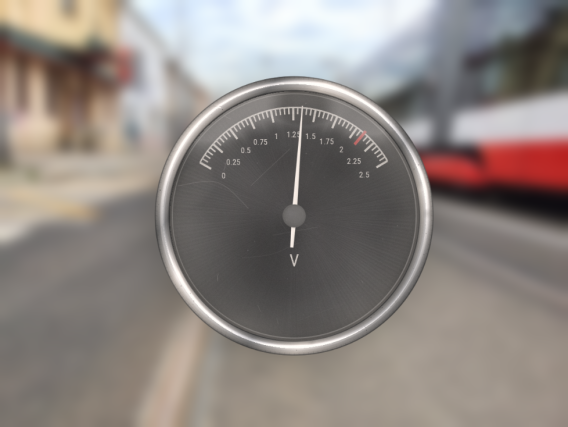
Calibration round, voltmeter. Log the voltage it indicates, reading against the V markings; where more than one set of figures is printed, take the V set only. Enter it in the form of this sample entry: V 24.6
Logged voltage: V 1.35
